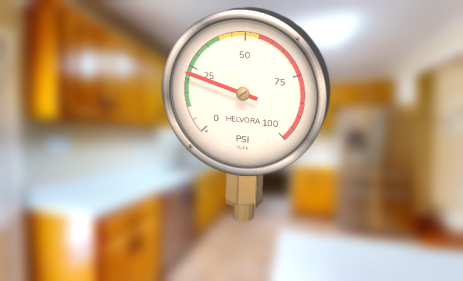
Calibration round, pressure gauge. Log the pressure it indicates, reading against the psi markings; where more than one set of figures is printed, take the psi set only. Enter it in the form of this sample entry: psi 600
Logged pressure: psi 22.5
